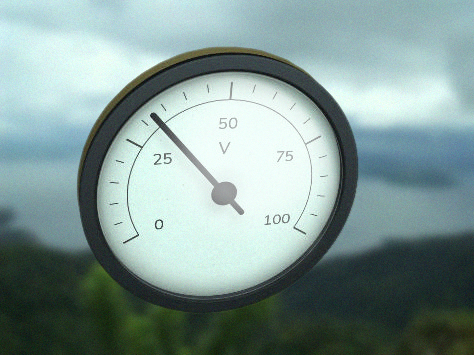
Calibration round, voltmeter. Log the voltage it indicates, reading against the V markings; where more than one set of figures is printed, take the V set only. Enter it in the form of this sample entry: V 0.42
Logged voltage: V 32.5
